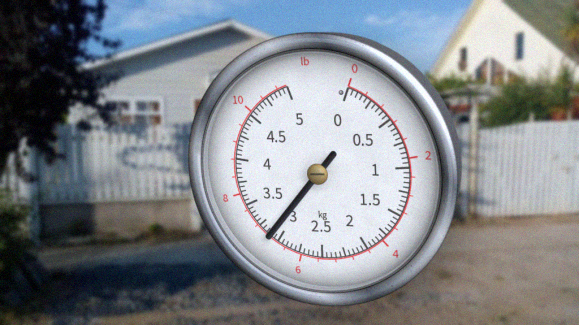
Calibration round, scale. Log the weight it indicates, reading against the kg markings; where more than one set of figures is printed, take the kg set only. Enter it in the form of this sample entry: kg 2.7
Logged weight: kg 3.1
